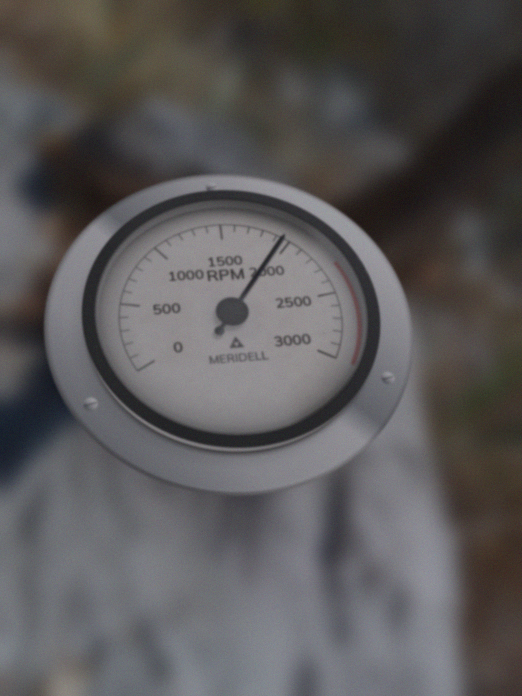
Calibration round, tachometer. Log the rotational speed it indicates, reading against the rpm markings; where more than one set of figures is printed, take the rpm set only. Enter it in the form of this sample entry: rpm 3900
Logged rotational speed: rpm 1950
